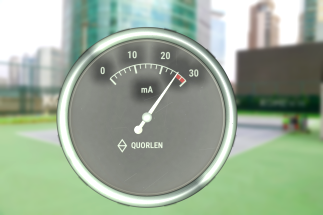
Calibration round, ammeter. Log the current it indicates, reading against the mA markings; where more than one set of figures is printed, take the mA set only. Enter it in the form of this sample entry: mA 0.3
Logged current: mA 26
